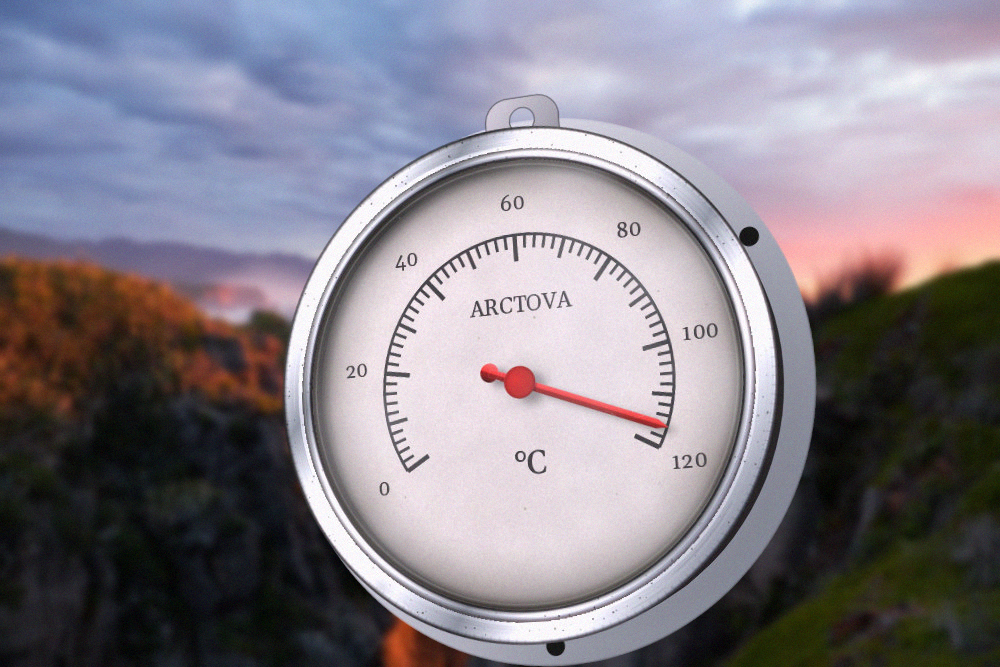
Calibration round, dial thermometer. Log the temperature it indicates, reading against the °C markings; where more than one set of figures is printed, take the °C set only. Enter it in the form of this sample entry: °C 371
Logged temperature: °C 116
